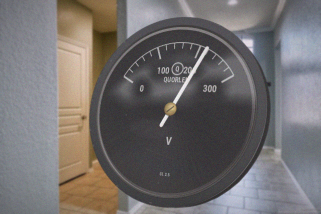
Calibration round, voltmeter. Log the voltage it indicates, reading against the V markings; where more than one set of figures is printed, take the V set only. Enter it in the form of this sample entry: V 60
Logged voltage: V 220
